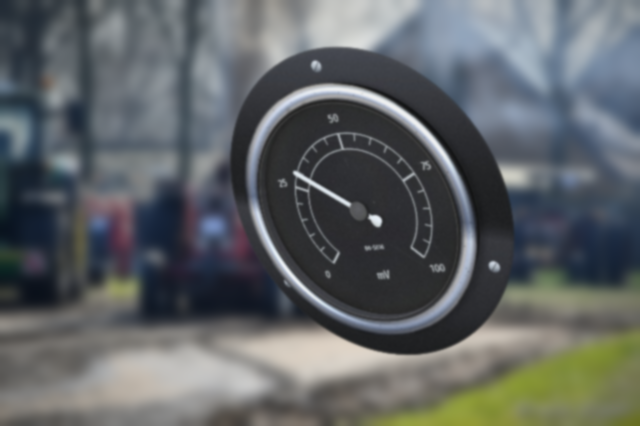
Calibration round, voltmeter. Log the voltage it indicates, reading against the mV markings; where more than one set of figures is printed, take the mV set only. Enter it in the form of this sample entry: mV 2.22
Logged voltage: mV 30
